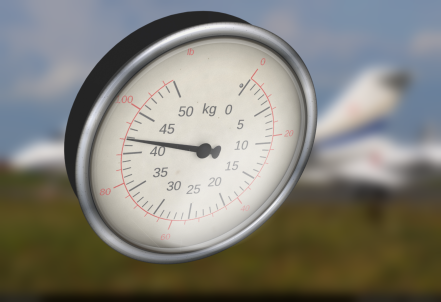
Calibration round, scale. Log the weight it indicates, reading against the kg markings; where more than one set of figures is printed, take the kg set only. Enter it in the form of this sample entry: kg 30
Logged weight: kg 42
